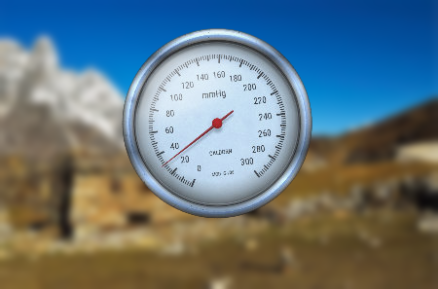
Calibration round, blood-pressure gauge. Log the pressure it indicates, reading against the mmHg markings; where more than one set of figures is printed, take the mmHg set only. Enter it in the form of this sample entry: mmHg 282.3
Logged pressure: mmHg 30
